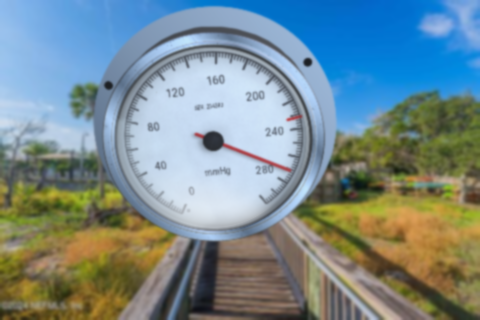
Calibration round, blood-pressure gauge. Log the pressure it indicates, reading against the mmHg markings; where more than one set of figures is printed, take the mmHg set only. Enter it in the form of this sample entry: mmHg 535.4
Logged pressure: mmHg 270
